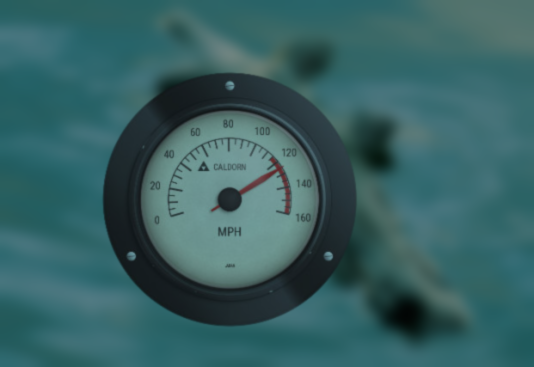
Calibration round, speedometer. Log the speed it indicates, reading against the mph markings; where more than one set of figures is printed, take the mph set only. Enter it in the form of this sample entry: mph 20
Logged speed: mph 125
